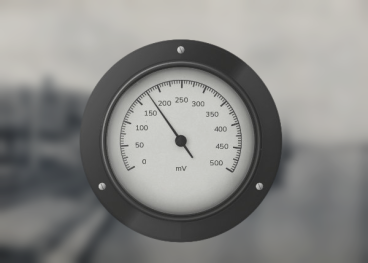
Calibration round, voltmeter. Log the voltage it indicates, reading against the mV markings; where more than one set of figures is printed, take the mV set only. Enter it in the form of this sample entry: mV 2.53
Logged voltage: mV 175
